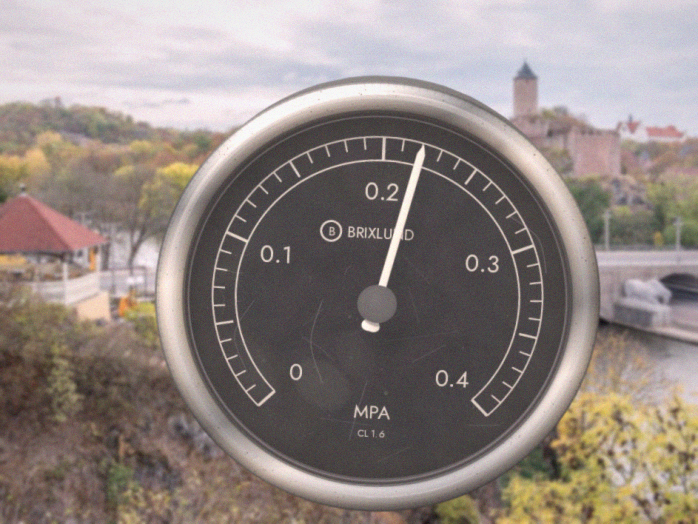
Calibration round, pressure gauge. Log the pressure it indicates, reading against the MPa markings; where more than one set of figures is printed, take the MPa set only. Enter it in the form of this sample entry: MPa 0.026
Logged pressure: MPa 0.22
